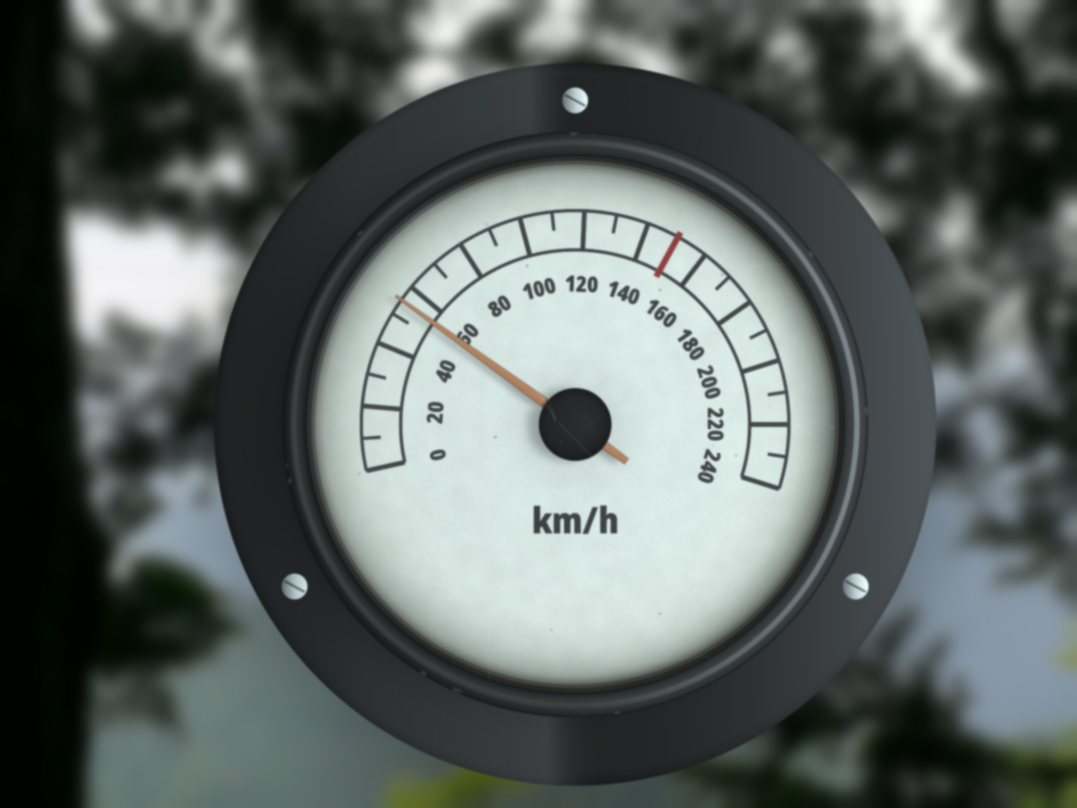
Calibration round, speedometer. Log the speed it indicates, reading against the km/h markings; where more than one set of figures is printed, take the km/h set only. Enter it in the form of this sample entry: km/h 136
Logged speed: km/h 55
